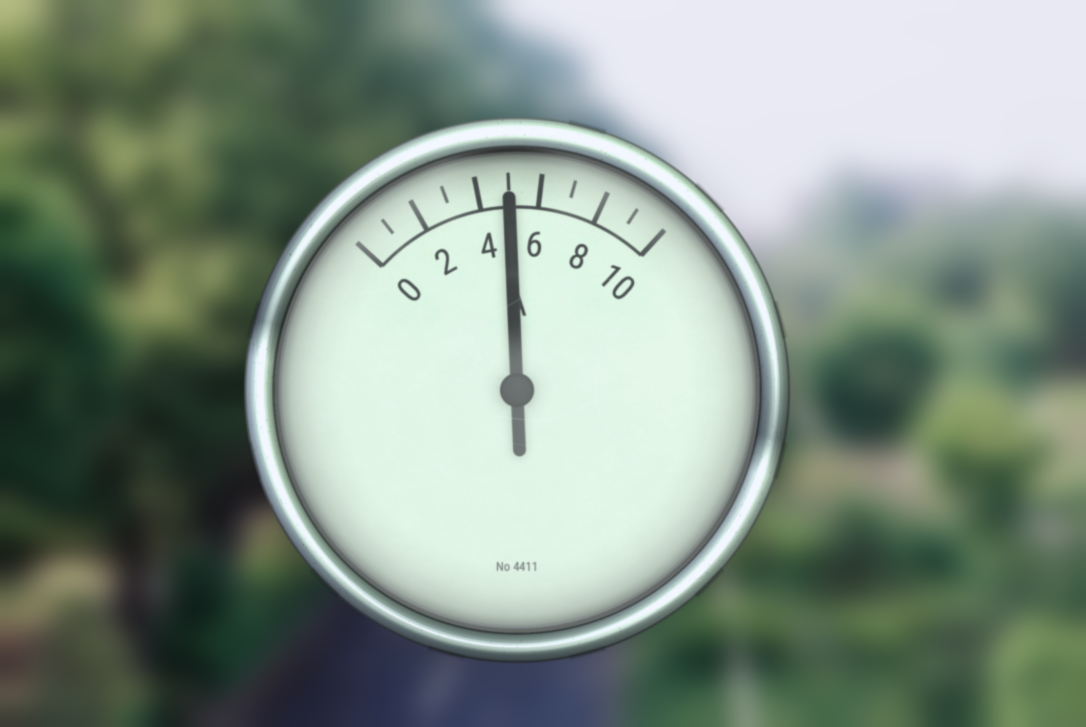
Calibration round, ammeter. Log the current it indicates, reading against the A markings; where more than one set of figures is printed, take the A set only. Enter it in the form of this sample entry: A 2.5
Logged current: A 5
